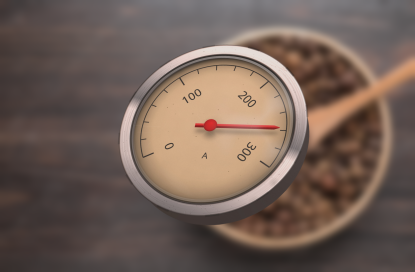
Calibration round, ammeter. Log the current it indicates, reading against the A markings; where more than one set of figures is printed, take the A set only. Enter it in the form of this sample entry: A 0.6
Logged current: A 260
